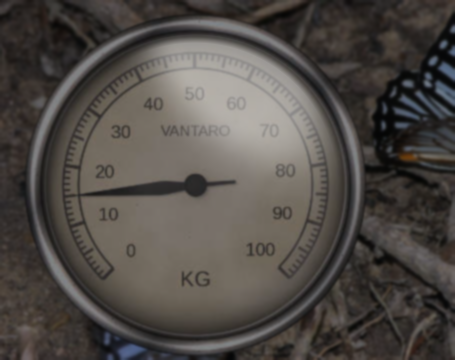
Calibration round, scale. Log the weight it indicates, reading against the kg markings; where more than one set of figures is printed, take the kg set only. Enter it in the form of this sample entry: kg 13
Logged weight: kg 15
